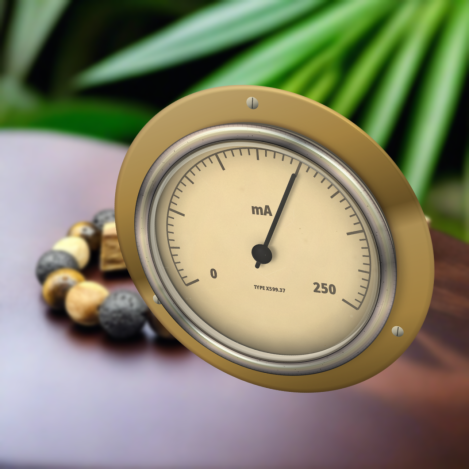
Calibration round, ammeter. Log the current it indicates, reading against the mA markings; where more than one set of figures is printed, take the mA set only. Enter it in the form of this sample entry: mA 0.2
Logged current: mA 150
